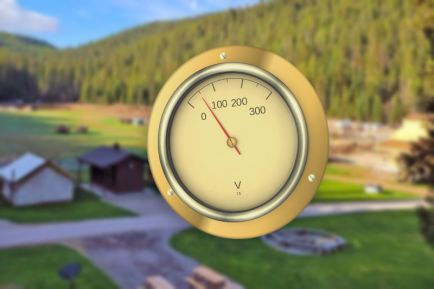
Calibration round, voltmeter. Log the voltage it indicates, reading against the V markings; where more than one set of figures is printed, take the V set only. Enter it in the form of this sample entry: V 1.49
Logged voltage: V 50
